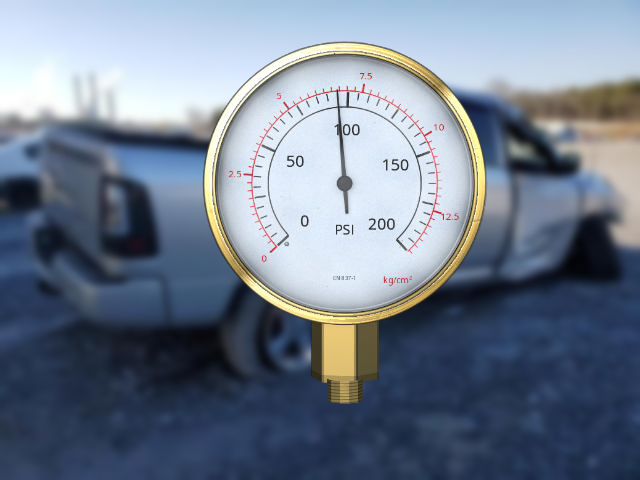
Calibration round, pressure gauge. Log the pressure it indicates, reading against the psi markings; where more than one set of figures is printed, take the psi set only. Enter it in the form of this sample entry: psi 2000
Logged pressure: psi 95
